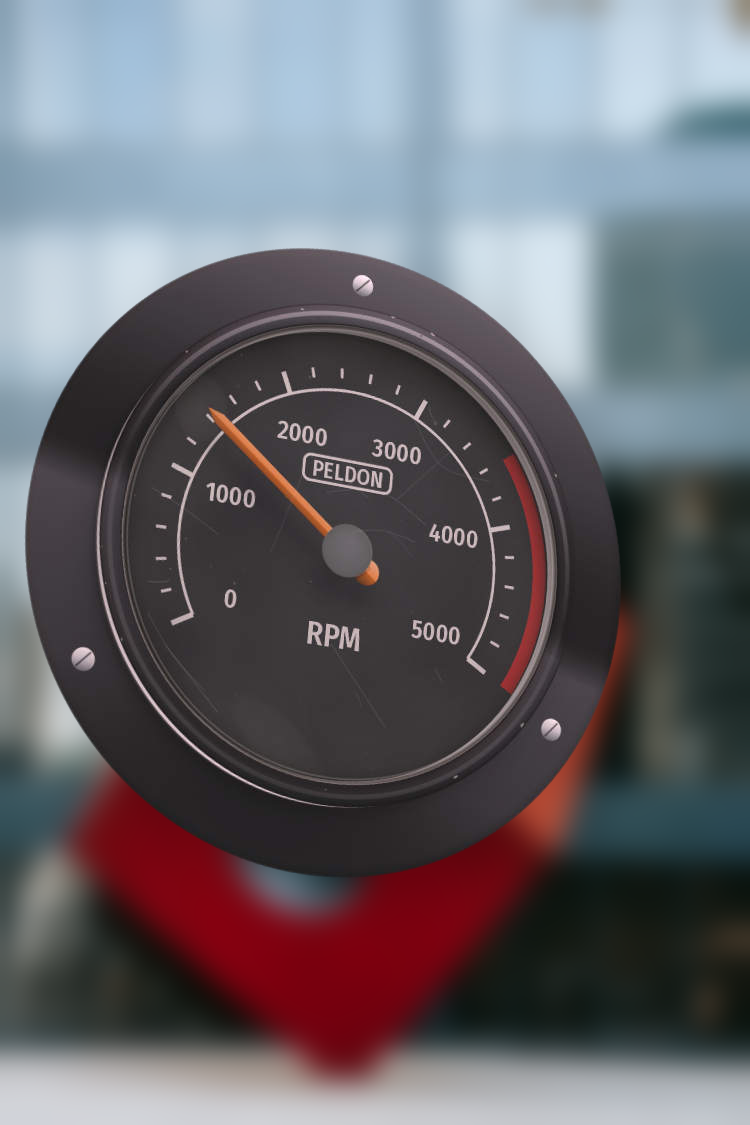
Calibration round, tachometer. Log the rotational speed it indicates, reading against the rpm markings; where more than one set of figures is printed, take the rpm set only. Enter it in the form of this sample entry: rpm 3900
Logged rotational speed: rpm 1400
